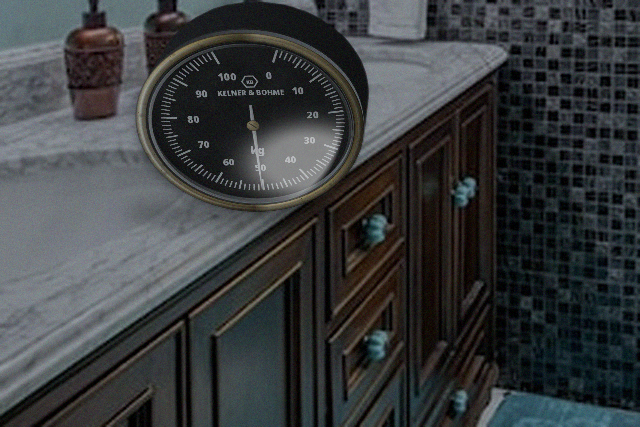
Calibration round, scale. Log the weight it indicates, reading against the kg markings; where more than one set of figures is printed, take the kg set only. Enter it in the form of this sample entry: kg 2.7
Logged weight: kg 50
